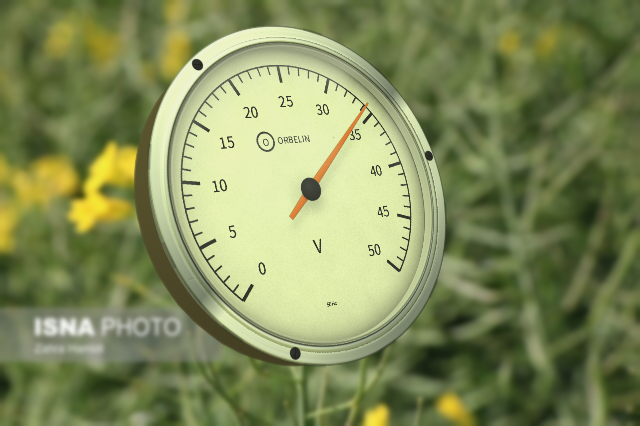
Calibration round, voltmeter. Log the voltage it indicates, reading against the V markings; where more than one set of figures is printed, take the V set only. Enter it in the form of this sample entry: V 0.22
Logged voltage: V 34
